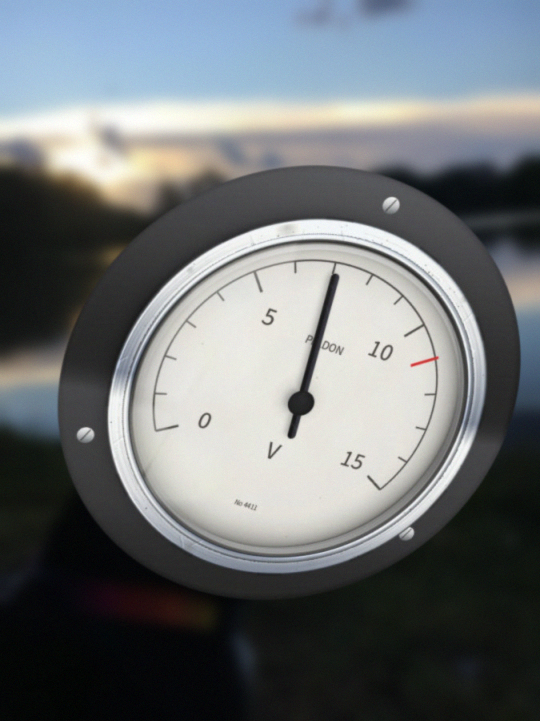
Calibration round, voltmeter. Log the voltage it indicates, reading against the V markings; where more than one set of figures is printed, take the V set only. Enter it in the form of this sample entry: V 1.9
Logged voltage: V 7
